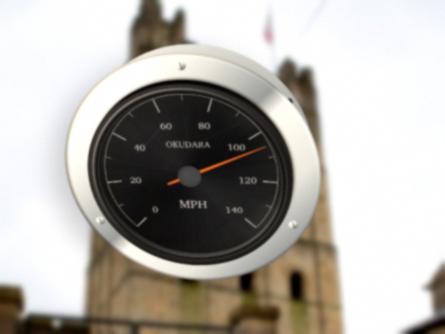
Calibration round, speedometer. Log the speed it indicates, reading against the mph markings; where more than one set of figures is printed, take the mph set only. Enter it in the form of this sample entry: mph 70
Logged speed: mph 105
